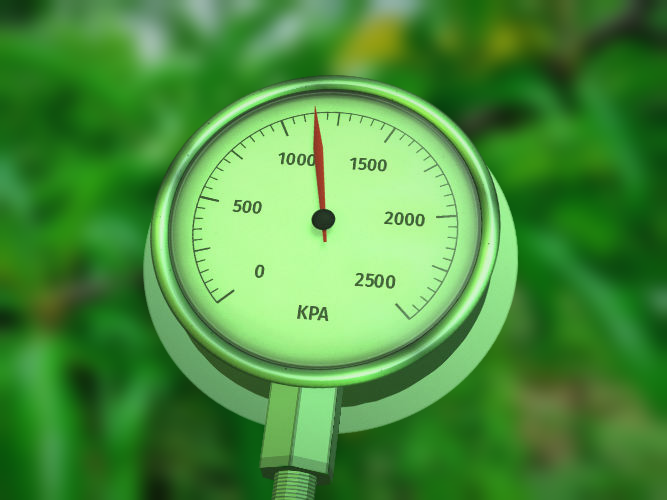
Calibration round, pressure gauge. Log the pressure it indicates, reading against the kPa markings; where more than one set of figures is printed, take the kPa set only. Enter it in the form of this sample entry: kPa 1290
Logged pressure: kPa 1150
